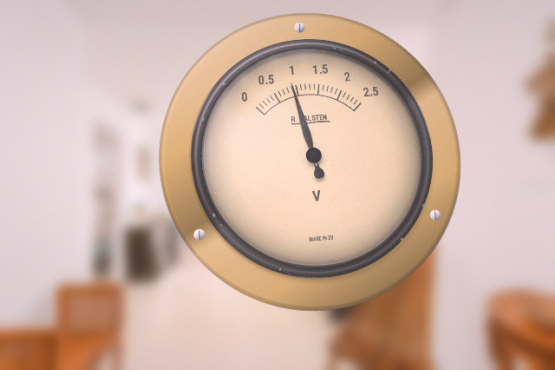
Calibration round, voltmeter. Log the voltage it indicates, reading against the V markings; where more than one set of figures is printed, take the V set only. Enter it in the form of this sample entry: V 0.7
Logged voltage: V 0.9
